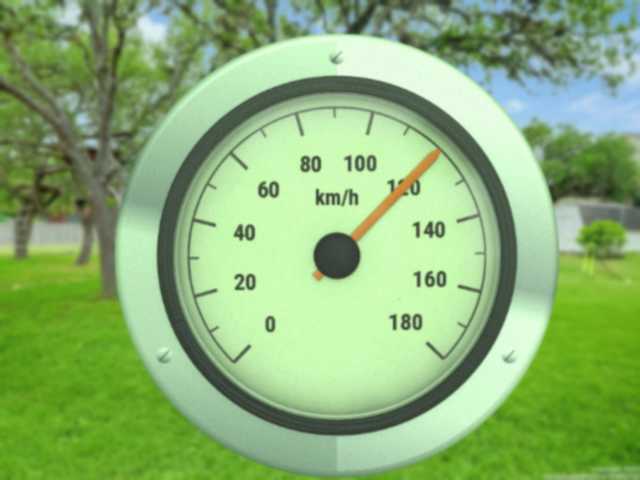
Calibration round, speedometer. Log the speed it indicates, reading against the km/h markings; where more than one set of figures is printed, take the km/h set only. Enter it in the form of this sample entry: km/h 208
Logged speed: km/h 120
